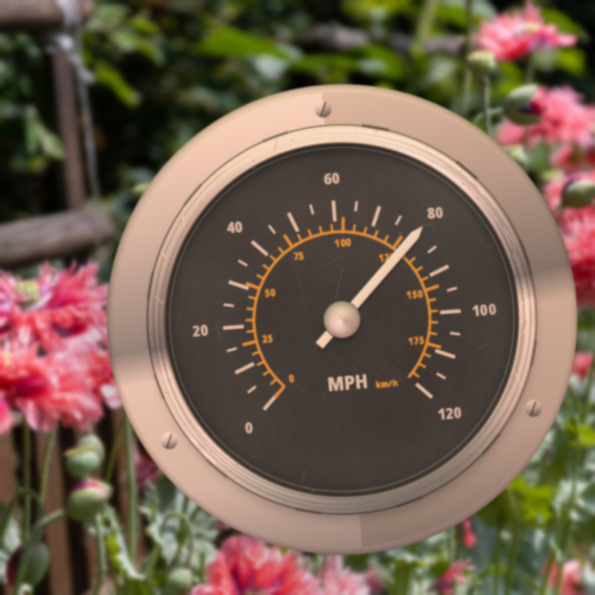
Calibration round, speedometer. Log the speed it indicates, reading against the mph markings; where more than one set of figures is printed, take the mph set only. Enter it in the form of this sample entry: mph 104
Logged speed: mph 80
